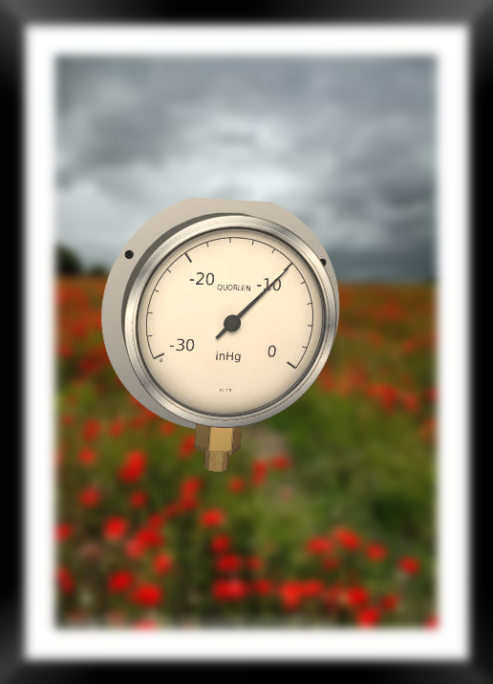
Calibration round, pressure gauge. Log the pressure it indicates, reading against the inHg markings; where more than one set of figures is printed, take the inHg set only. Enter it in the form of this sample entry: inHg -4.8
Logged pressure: inHg -10
